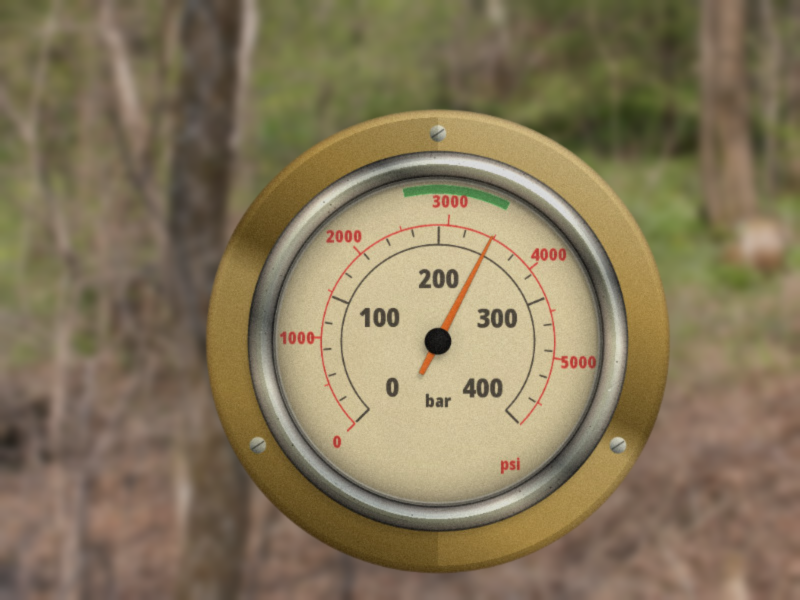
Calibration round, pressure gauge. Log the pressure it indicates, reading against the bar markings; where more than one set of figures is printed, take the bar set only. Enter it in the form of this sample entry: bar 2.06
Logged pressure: bar 240
